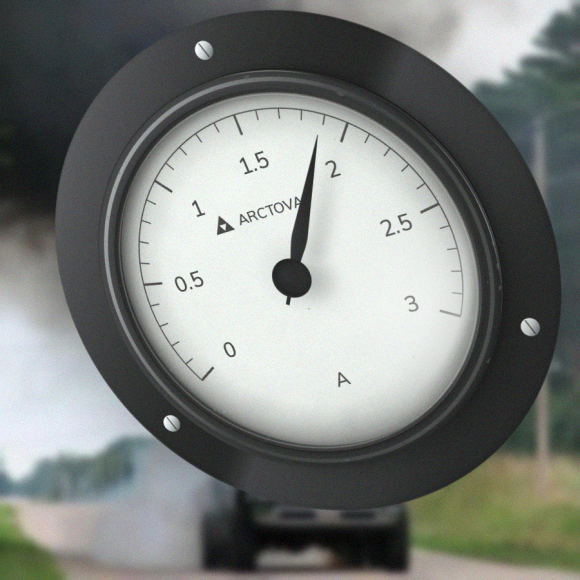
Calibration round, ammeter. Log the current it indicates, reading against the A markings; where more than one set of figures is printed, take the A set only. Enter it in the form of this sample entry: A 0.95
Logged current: A 1.9
